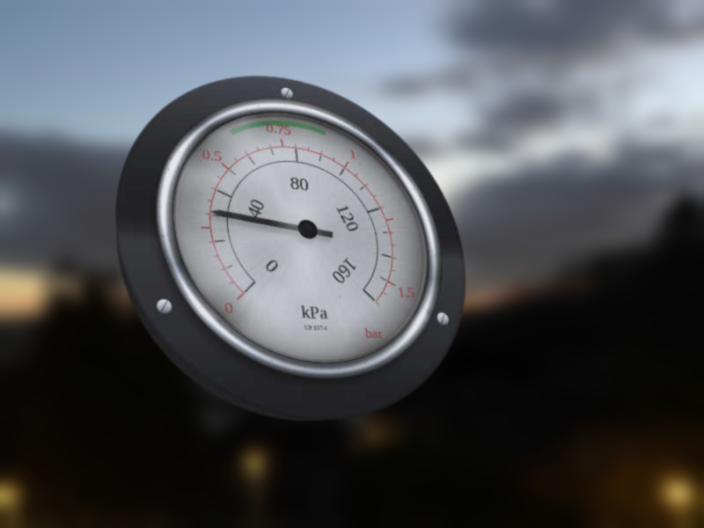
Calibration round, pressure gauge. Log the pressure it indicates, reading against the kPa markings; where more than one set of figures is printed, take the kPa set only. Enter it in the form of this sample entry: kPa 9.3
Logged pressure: kPa 30
